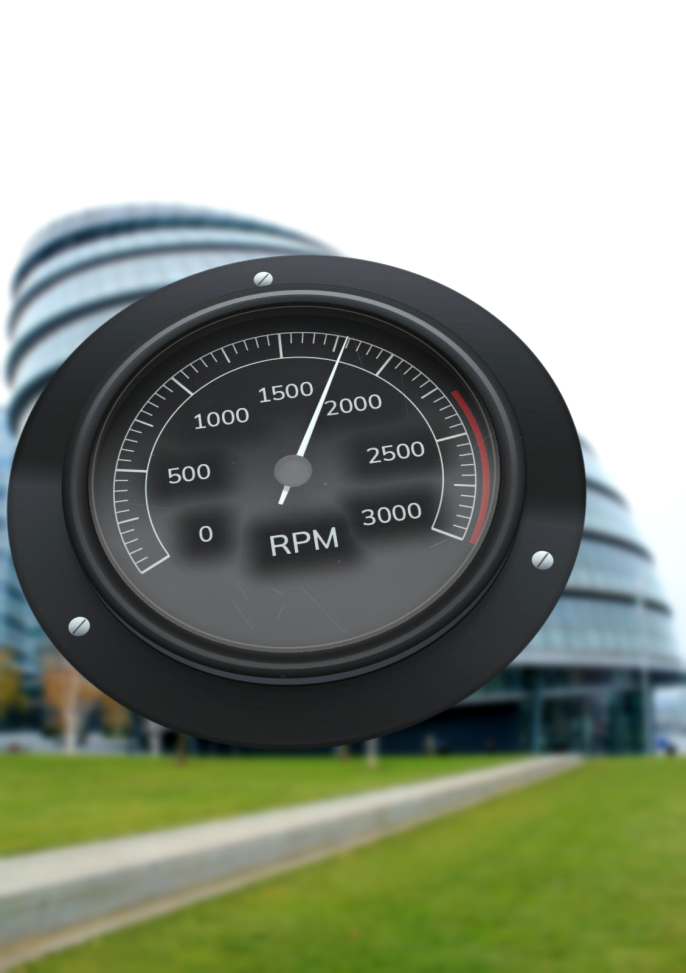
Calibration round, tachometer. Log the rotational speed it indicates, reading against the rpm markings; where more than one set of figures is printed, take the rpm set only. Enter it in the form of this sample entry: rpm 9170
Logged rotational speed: rpm 1800
